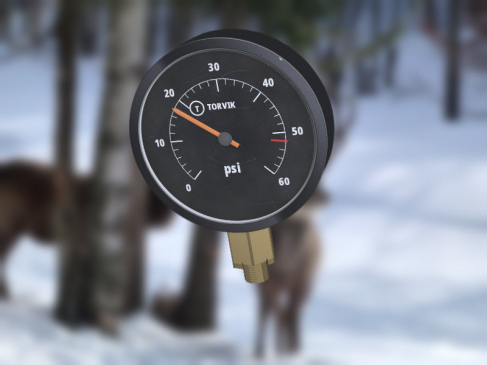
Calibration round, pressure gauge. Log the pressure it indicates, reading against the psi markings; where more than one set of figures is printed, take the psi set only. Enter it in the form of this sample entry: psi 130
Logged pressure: psi 18
